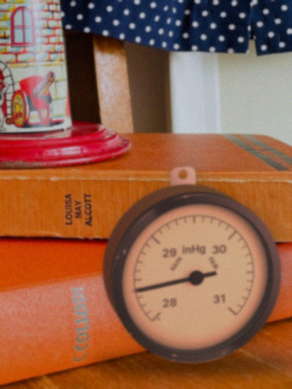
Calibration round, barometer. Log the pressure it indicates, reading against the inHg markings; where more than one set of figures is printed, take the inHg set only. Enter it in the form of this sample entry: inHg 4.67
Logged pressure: inHg 28.4
